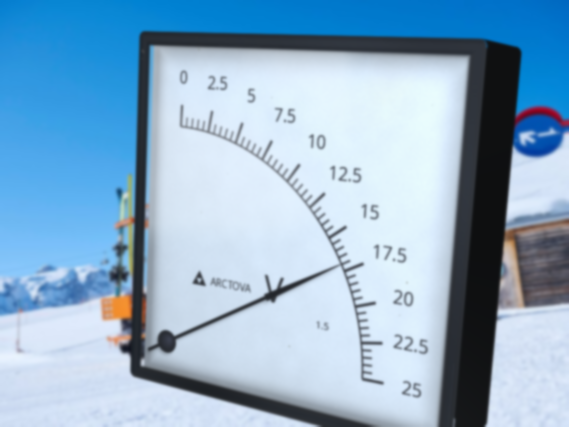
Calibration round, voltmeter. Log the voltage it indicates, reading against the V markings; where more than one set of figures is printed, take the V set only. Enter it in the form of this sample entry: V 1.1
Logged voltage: V 17
